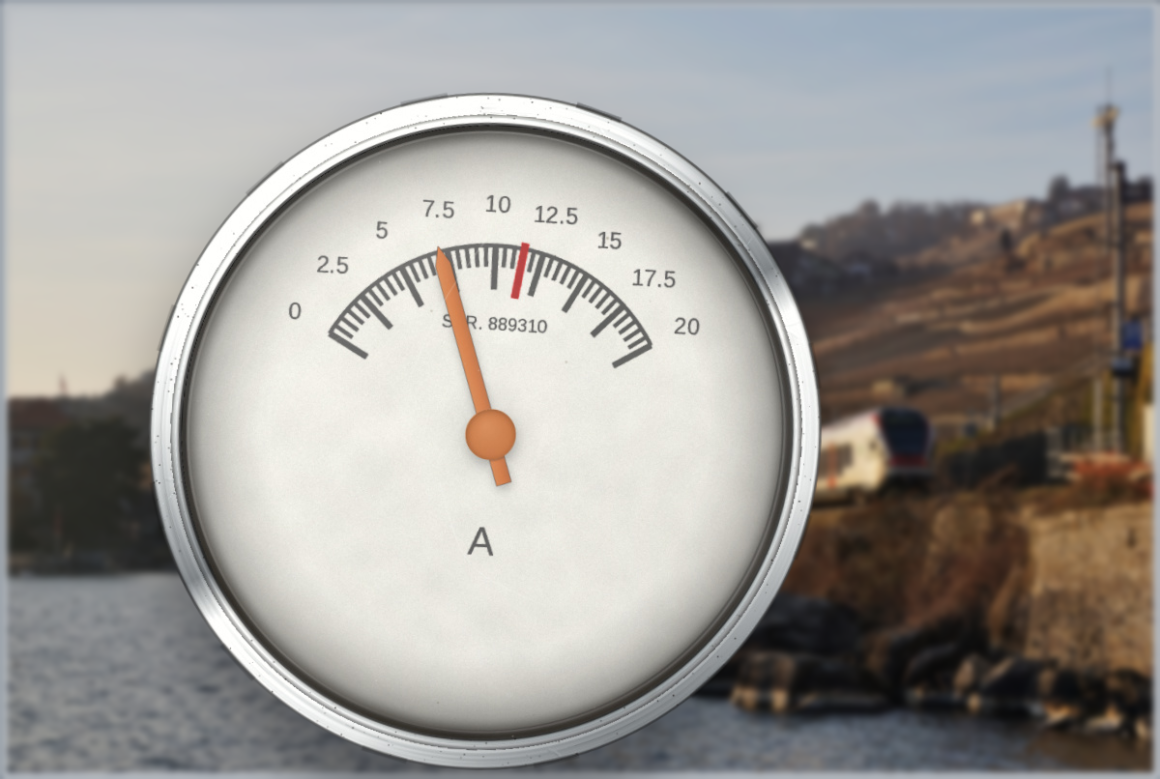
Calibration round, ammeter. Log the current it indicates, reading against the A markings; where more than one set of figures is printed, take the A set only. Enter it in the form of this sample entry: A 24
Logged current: A 7
